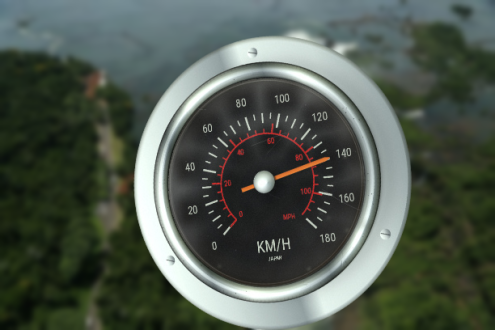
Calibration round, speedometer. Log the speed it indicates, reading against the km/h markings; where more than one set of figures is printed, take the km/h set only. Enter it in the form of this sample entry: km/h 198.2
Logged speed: km/h 140
